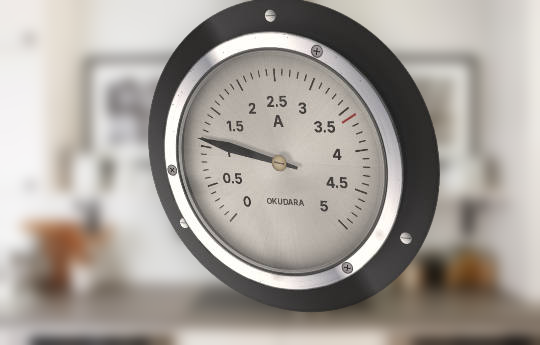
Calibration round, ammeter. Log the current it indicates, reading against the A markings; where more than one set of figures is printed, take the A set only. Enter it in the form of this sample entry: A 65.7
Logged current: A 1.1
